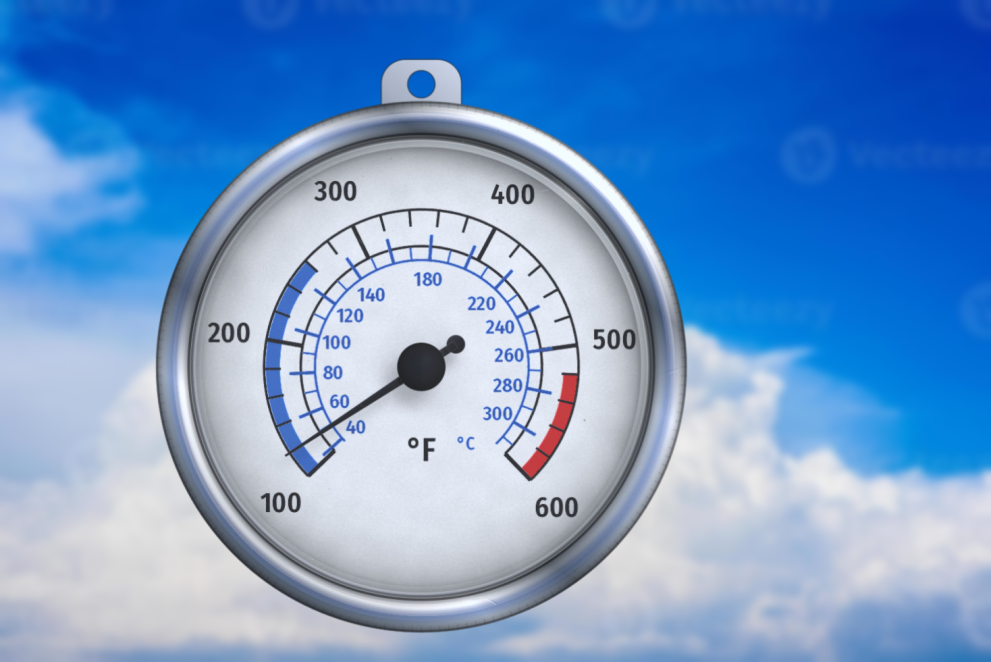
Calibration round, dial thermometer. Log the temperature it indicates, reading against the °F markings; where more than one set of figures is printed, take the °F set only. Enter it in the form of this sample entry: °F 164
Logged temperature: °F 120
